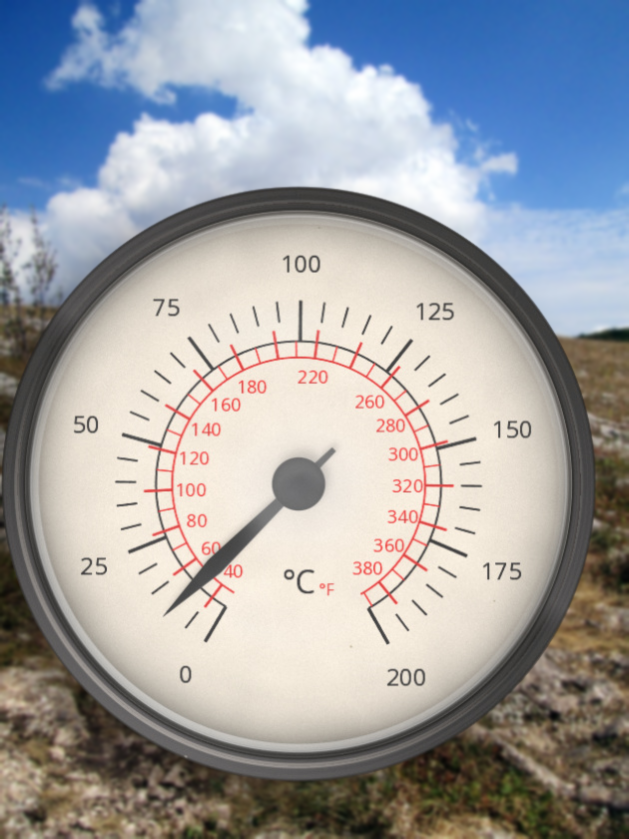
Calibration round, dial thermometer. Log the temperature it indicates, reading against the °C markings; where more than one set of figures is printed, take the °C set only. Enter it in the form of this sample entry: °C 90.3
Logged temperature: °C 10
